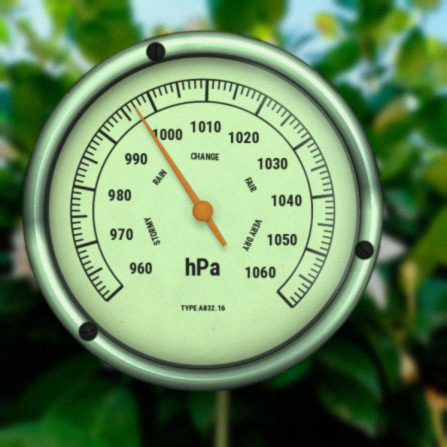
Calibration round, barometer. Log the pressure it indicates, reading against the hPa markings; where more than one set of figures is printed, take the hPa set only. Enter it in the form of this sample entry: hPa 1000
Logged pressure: hPa 997
